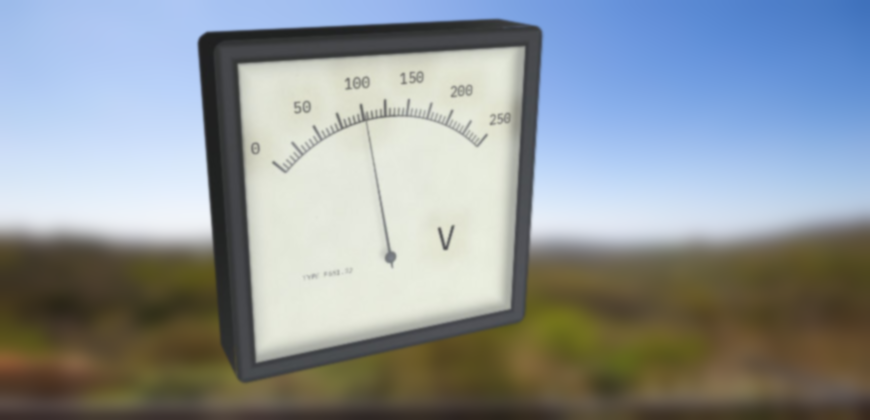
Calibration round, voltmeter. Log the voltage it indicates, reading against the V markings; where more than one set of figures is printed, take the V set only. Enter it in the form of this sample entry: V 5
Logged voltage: V 100
